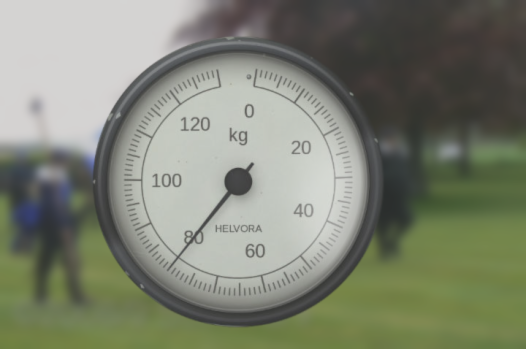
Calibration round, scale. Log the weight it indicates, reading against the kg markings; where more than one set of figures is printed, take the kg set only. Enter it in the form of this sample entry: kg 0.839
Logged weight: kg 80
